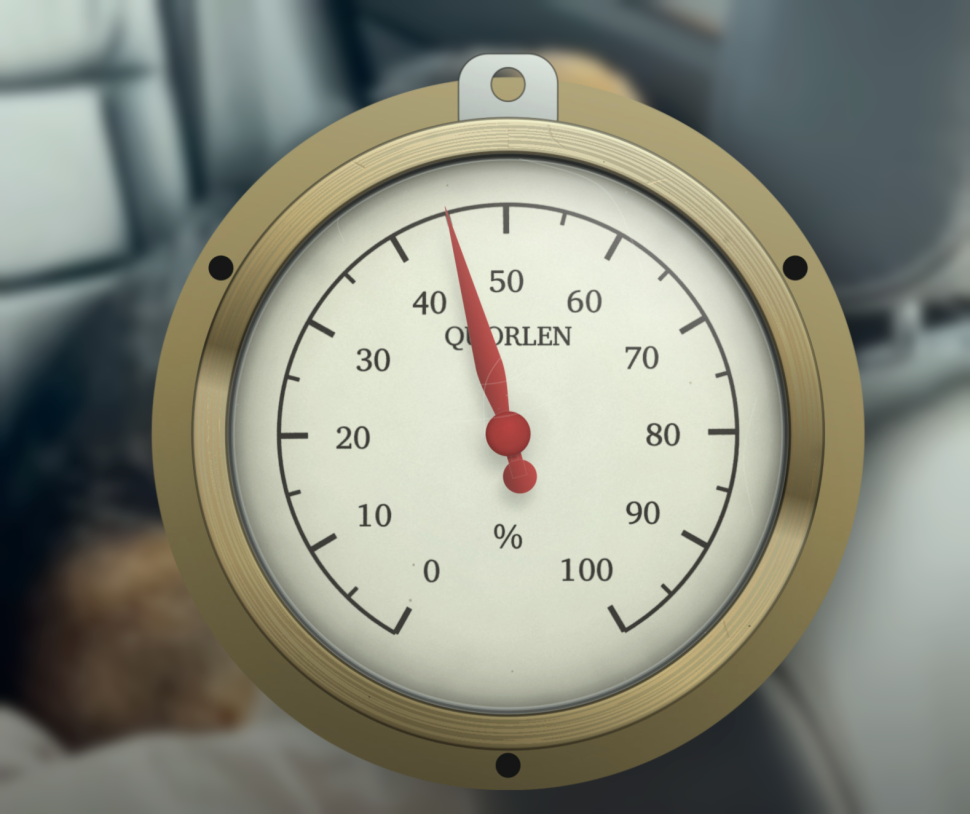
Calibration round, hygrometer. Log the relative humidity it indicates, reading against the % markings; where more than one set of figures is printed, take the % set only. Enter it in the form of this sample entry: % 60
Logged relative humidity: % 45
